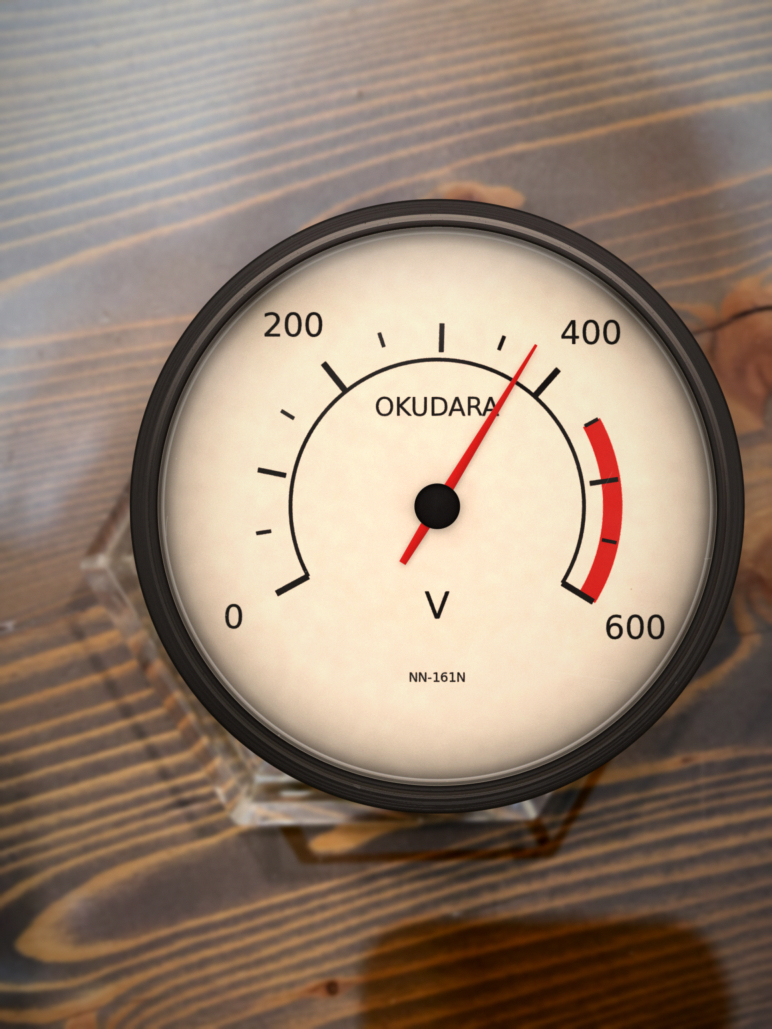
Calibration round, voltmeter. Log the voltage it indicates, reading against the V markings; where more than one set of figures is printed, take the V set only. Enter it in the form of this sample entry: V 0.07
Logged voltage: V 375
